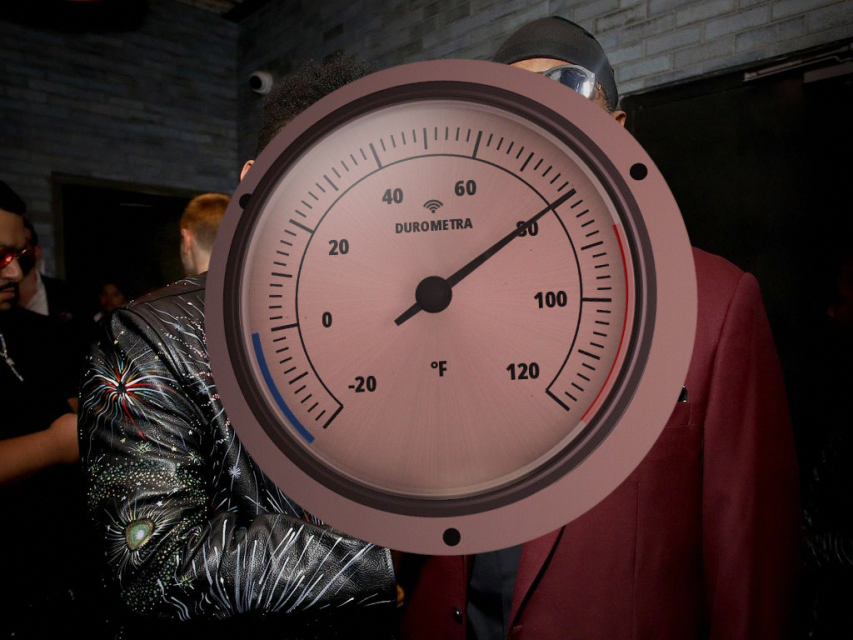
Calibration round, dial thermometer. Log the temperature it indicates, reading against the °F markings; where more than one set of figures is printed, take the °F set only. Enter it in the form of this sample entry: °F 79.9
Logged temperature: °F 80
